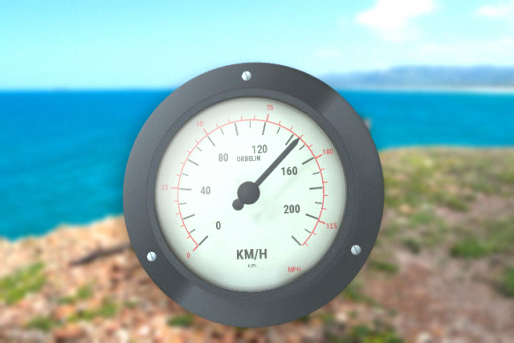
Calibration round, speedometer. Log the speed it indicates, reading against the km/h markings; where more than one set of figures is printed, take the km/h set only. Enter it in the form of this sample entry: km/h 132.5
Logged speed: km/h 145
